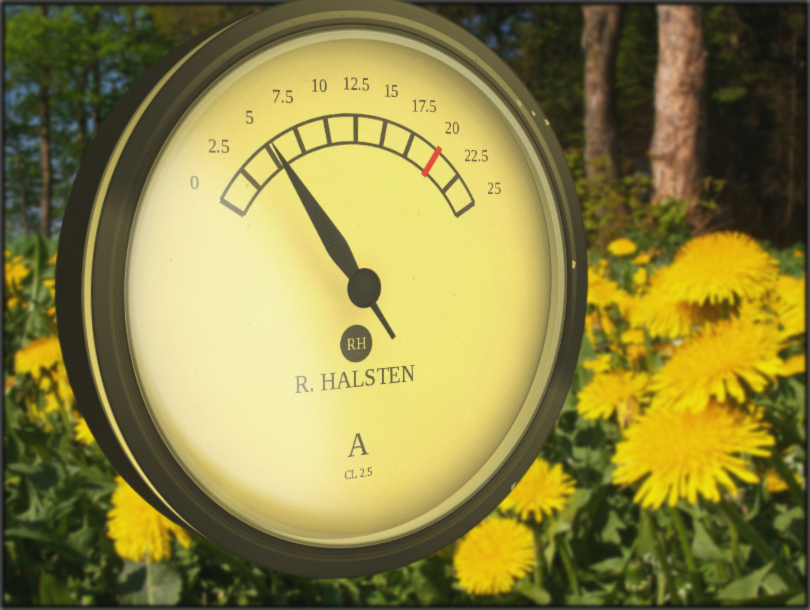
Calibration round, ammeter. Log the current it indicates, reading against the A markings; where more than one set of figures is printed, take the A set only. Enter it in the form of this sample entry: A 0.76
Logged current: A 5
